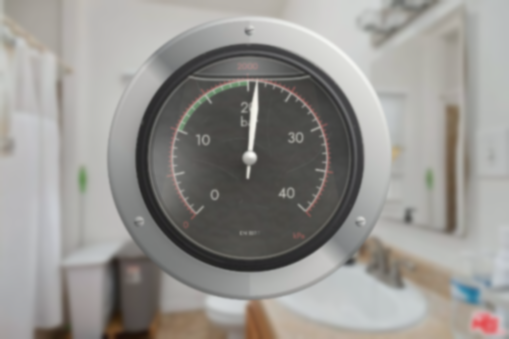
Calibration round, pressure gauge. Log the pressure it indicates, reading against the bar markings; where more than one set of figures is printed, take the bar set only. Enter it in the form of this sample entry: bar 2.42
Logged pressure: bar 21
